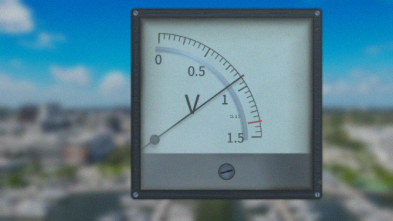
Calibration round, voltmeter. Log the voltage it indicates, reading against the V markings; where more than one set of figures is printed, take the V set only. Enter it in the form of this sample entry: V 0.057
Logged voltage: V 0.9
